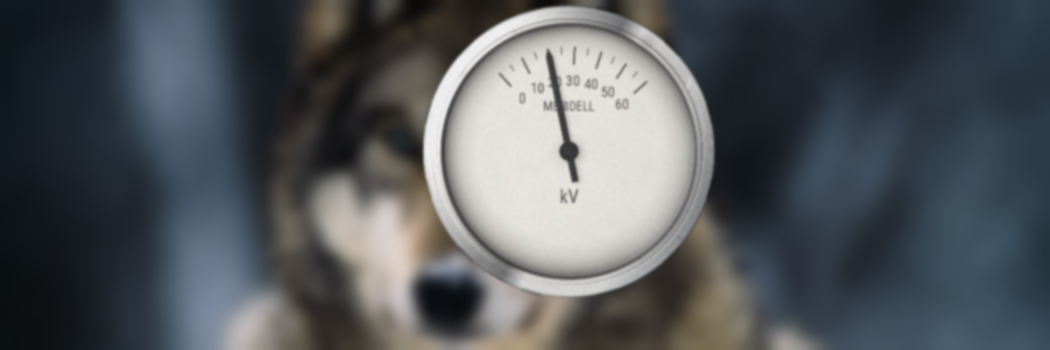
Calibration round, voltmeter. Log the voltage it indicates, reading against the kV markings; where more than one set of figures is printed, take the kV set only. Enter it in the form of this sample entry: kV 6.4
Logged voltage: kV 20
